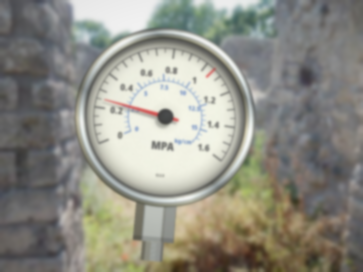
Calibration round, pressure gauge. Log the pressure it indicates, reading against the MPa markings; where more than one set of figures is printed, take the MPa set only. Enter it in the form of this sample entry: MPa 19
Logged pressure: MPa 0.25
